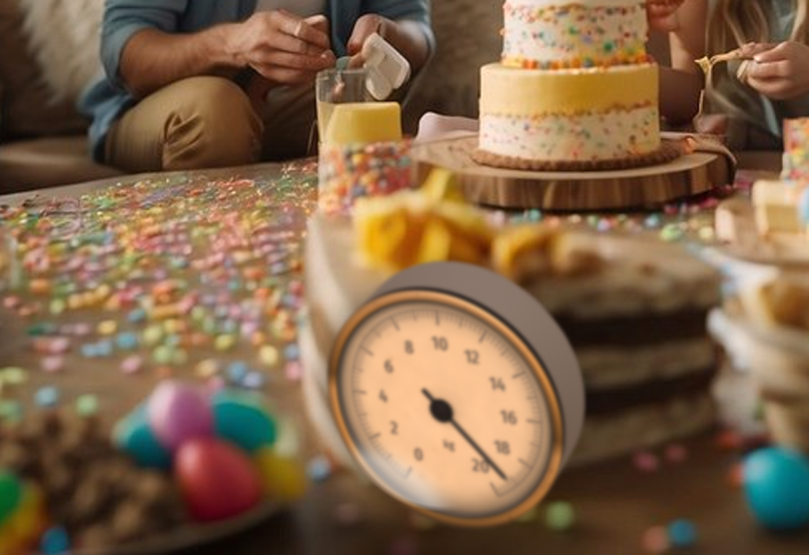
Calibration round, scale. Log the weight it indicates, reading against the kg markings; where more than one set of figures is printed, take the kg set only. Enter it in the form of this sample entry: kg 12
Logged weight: kg 19
